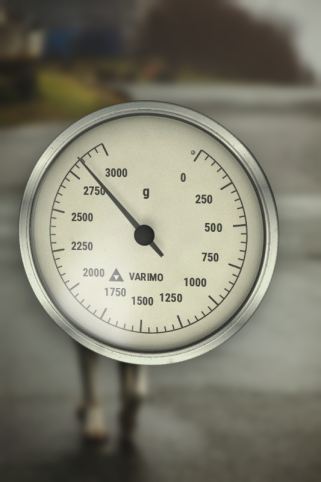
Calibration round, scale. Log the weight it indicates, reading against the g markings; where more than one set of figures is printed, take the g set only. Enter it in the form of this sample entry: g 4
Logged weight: g 2850
